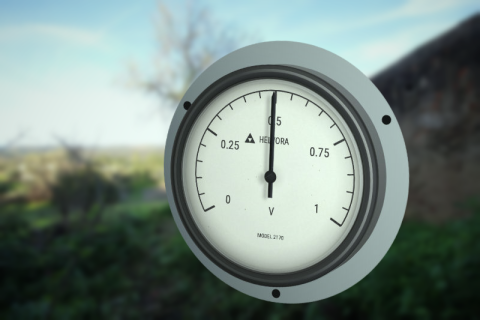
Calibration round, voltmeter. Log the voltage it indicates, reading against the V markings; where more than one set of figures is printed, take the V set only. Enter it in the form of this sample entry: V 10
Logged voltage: V 0.5
